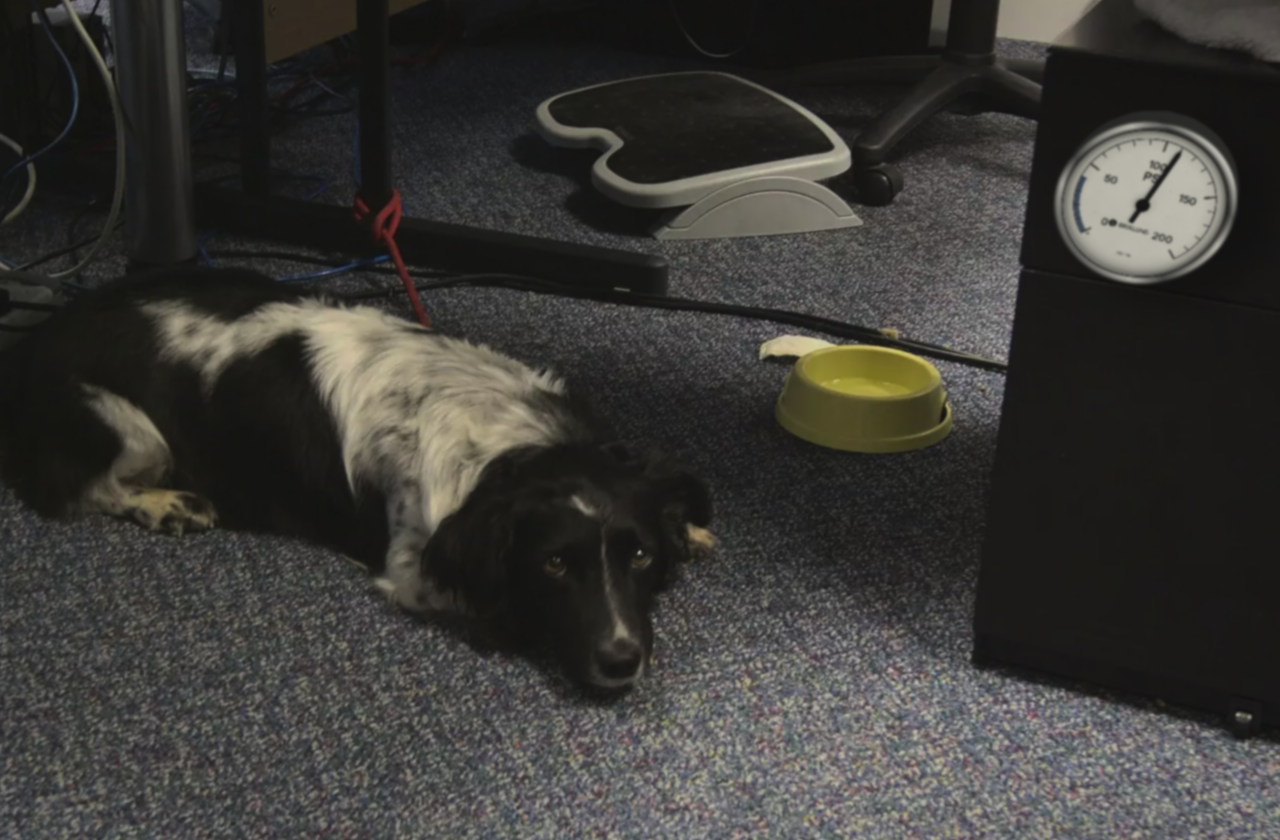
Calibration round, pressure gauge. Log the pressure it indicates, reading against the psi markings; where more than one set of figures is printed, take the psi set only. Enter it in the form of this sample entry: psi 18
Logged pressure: psi 110
